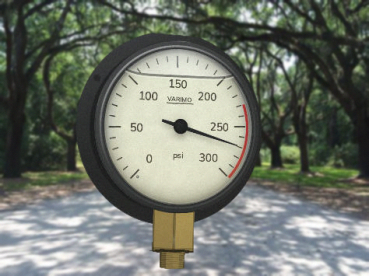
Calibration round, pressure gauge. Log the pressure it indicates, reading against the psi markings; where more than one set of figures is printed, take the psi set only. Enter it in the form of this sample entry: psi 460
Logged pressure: psi 270
